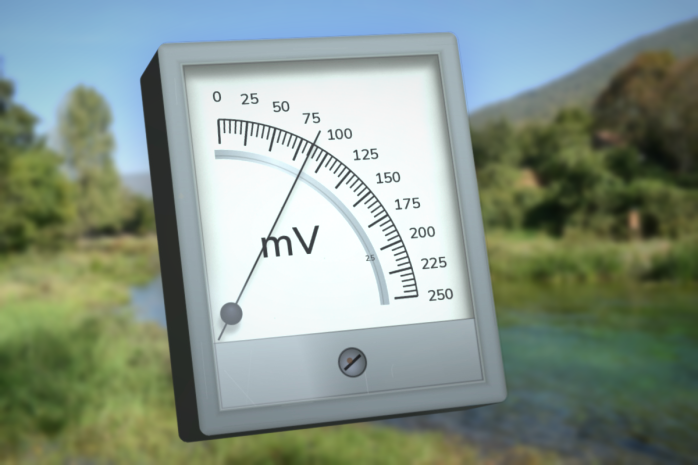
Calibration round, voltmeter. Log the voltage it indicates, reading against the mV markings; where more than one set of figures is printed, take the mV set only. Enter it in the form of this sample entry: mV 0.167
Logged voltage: mV 85
